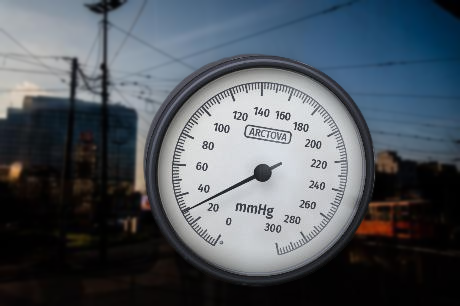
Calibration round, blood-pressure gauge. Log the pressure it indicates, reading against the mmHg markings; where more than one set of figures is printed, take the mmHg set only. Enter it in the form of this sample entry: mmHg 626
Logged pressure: mmHg 30
